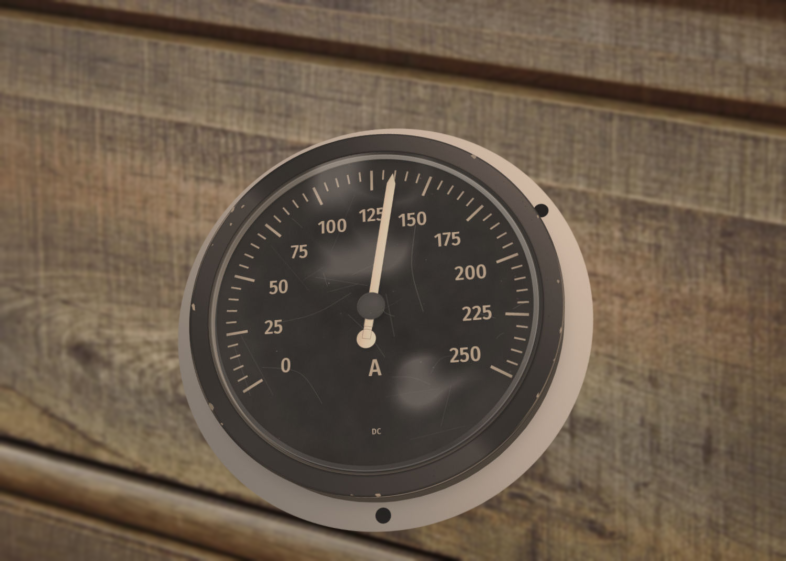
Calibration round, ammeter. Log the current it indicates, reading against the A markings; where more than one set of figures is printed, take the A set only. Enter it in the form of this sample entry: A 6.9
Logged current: A 135
